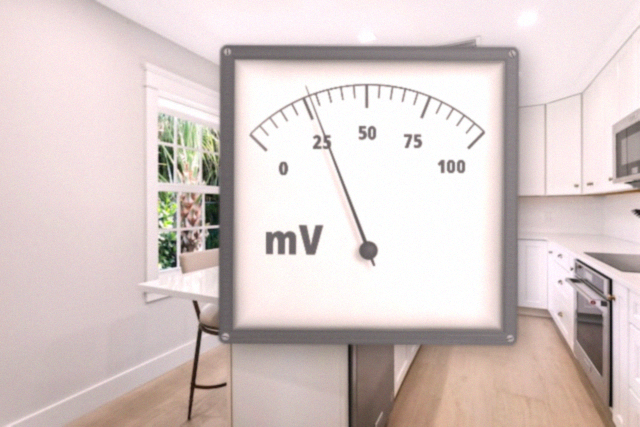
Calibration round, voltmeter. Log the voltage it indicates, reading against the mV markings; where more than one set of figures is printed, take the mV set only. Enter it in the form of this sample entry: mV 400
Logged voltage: mV 27.5
